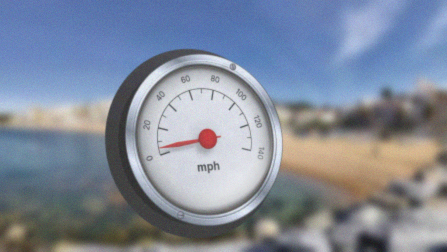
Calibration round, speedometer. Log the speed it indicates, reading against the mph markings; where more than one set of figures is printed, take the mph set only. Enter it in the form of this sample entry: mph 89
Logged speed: mph 5
